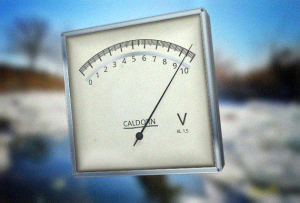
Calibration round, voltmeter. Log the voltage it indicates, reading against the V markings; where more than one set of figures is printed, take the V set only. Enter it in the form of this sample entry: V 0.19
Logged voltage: V 9.5
